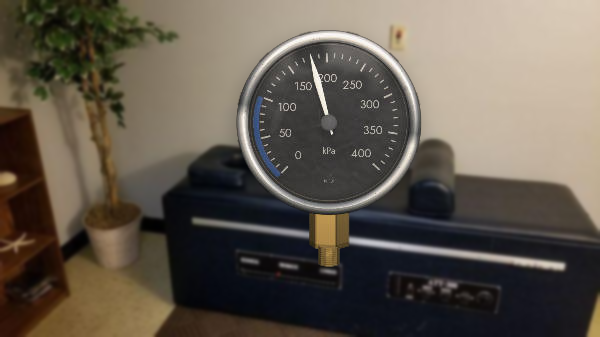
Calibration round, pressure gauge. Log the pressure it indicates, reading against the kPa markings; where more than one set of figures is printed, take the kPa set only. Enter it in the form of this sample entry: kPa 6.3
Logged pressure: kPa 180
